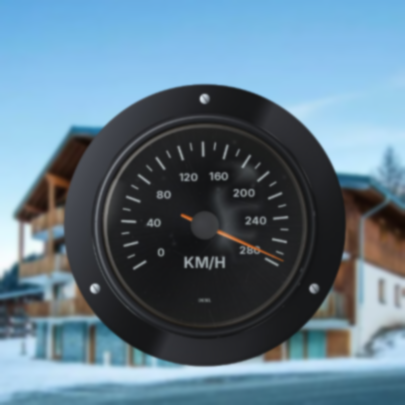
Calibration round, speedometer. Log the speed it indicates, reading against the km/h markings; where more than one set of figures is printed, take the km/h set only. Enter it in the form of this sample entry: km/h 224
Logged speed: km/h 275
